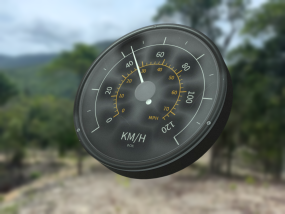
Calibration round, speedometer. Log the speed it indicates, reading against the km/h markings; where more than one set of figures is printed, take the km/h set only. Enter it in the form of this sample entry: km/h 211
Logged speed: km/h 45
